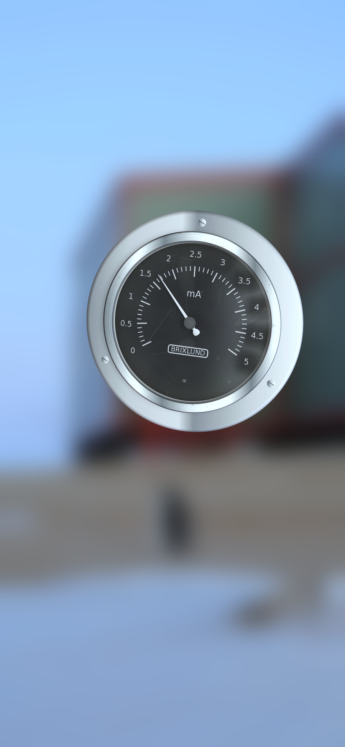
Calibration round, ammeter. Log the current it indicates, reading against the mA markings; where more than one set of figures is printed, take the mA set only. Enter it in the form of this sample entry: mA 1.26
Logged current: mA 1.7
